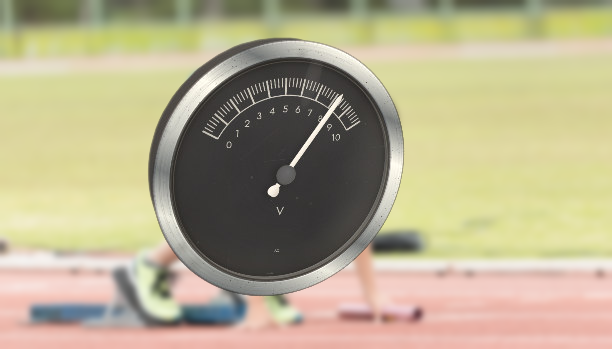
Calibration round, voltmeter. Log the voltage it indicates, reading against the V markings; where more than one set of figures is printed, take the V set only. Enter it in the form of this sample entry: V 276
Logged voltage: V 8
